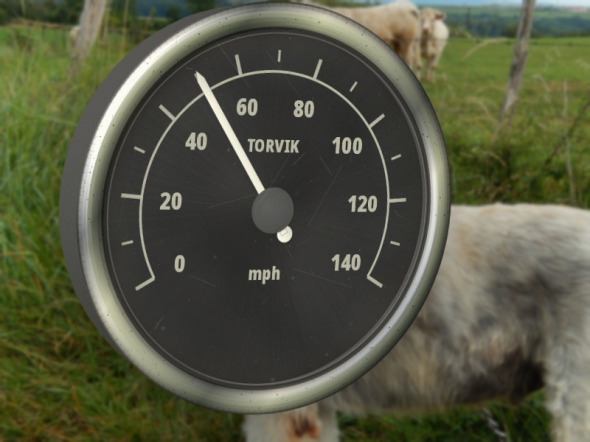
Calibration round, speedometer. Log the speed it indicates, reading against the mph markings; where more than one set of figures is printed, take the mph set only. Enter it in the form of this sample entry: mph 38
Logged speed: mph 50
